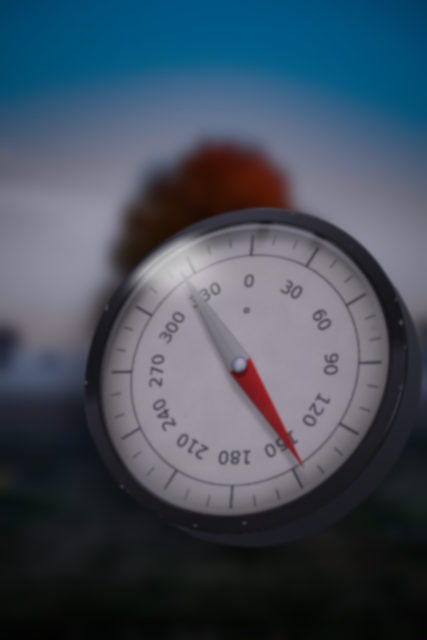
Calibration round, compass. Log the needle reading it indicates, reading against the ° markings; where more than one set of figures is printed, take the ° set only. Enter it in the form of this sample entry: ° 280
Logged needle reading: ° 145
